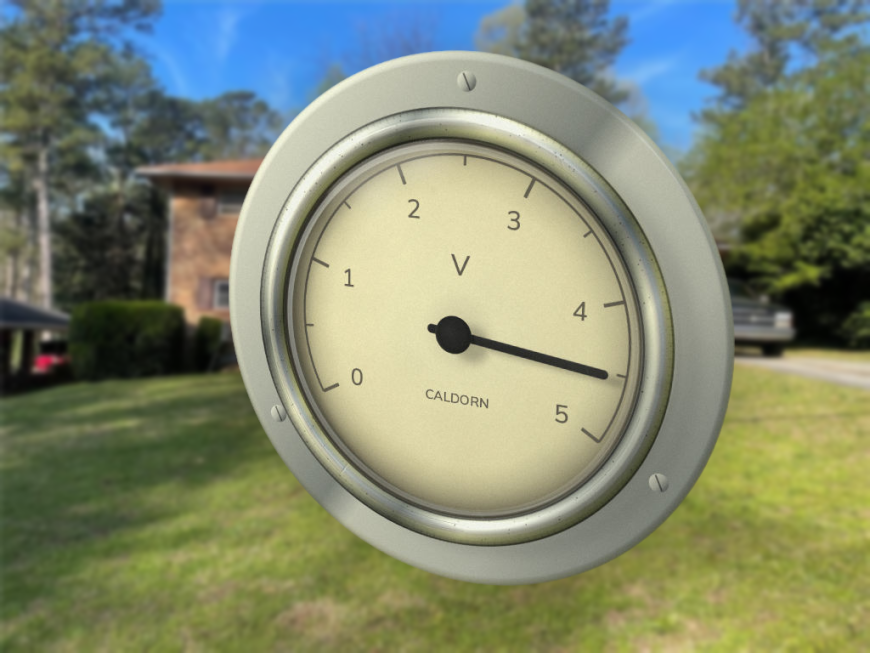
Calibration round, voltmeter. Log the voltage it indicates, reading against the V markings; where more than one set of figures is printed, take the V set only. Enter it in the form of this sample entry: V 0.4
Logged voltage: V 4.5
